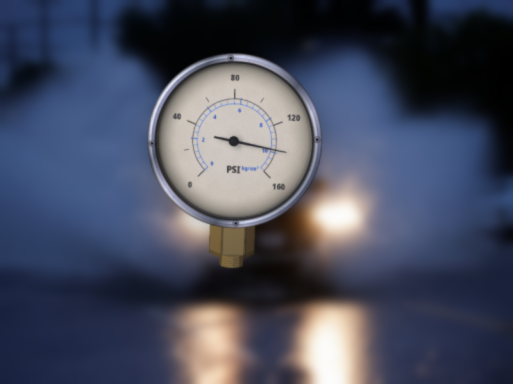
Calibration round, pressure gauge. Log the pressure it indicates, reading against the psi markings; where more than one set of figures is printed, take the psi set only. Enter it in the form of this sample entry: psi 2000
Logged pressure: psi 140
